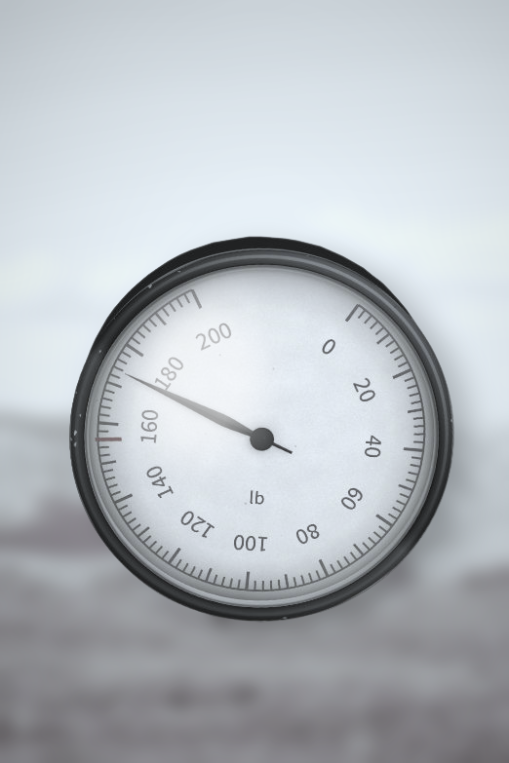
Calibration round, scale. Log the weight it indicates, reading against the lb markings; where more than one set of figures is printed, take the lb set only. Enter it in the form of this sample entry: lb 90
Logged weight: lb 174
